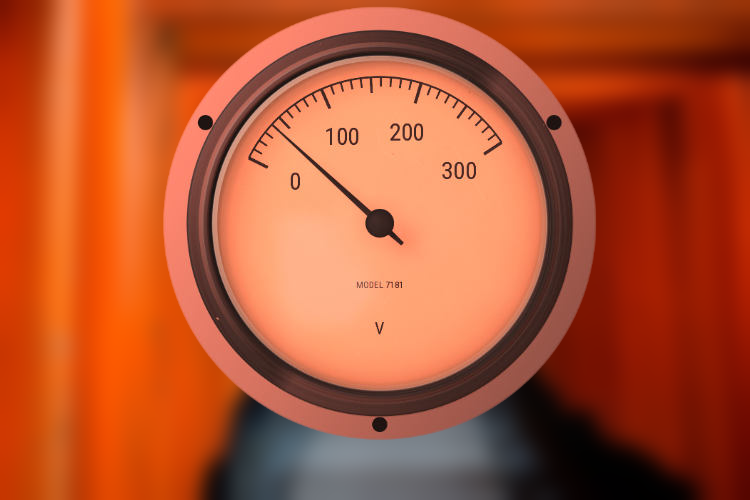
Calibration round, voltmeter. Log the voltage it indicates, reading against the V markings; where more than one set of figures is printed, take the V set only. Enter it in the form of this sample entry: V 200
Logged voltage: V 40
